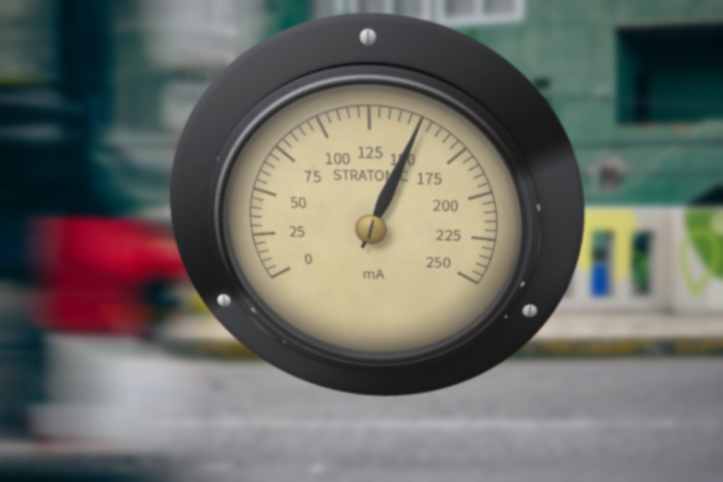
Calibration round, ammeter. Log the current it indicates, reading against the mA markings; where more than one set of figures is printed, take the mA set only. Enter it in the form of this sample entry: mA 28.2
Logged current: mA 150
